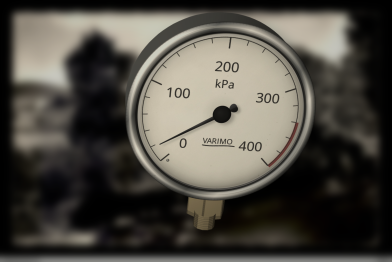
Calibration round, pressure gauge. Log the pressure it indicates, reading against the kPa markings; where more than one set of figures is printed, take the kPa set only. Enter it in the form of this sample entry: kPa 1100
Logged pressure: kPa 20
